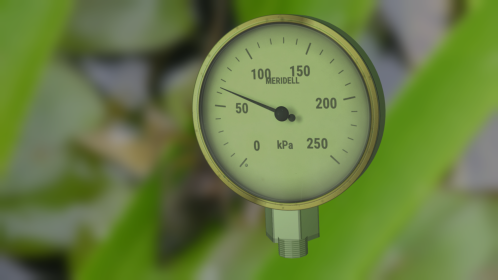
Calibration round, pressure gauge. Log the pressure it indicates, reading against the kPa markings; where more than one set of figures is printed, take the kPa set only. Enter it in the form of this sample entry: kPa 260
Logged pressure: kPa 65
